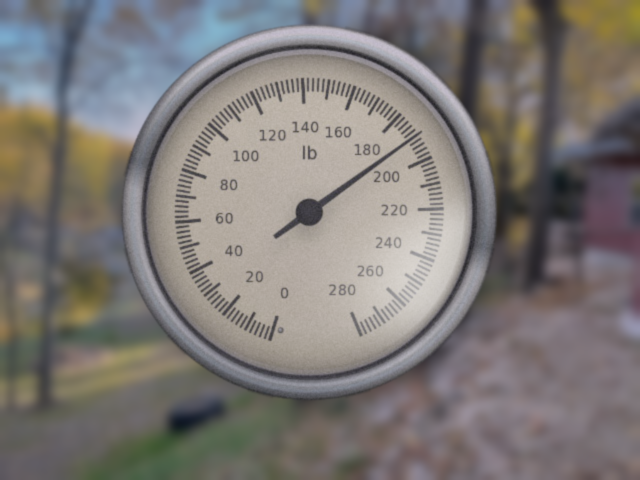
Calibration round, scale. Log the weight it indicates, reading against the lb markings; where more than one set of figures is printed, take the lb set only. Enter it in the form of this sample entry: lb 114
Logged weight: lb 190
